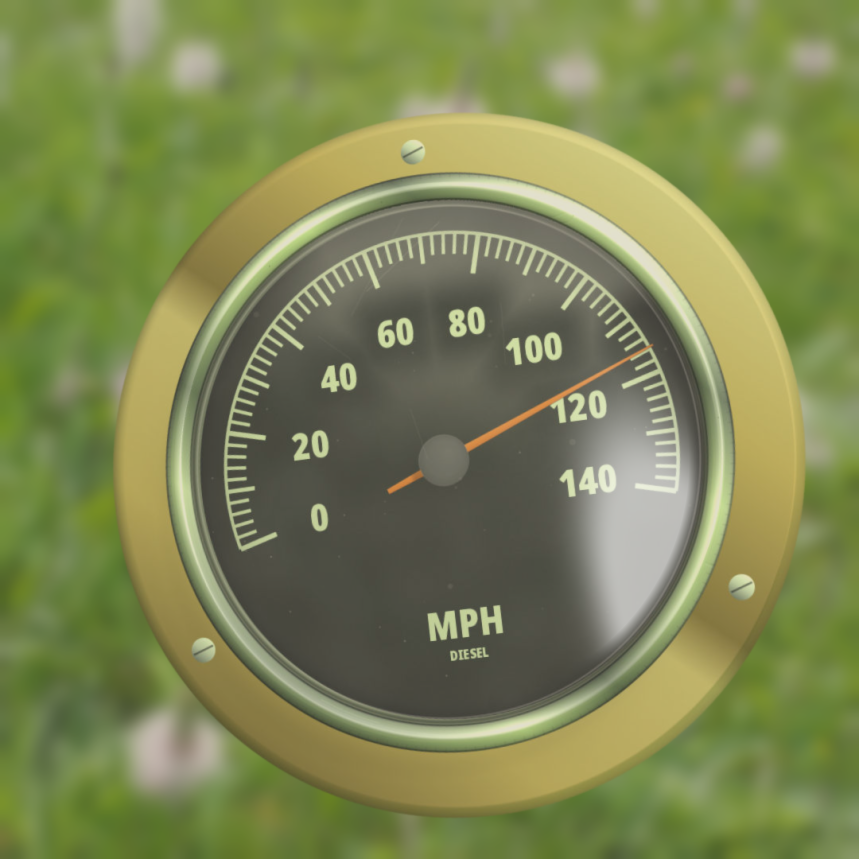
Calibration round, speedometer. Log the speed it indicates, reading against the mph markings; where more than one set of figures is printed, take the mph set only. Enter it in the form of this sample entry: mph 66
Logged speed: mph 116
